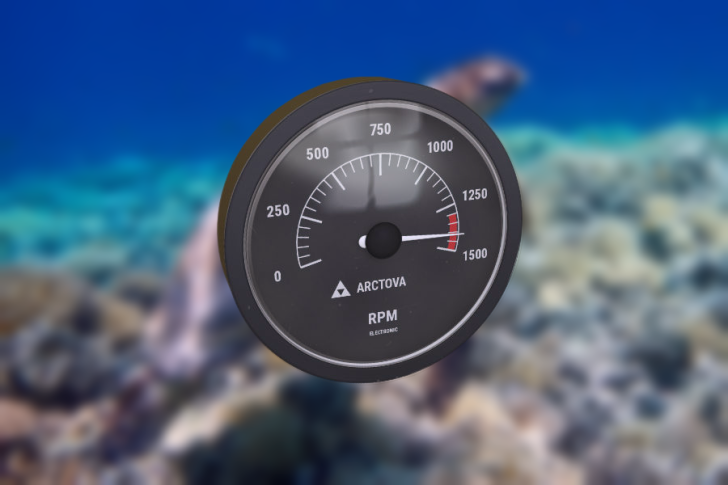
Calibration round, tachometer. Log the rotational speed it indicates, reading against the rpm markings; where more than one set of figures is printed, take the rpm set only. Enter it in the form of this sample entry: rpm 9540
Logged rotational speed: rpm 1400
